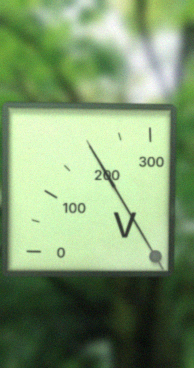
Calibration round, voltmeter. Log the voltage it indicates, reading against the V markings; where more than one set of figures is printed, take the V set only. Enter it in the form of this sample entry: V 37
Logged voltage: V 200
